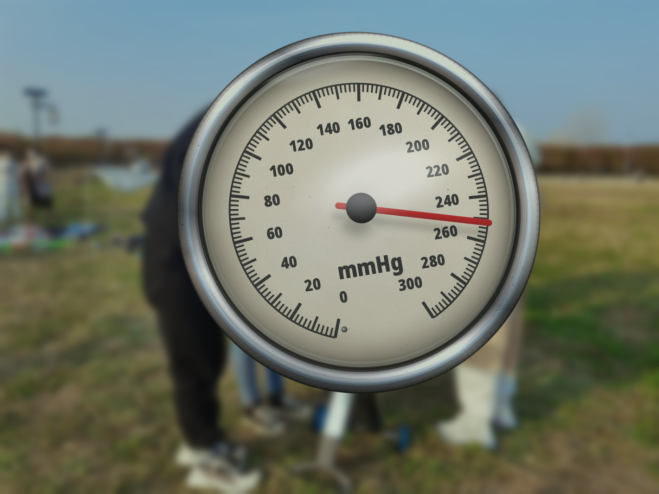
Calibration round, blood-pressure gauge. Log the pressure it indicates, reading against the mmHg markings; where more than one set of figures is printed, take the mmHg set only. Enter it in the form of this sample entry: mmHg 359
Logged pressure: mmHg 252
